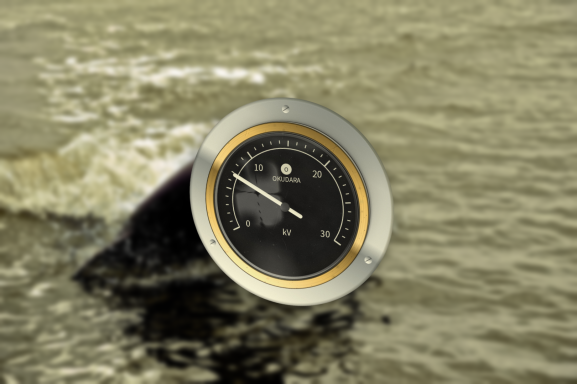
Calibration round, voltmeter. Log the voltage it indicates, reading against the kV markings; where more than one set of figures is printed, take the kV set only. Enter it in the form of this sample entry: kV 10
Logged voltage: kV 7
